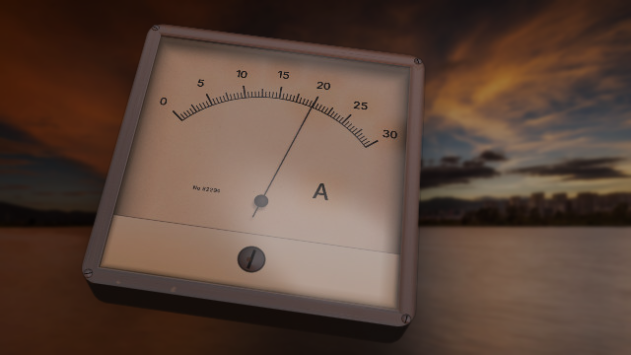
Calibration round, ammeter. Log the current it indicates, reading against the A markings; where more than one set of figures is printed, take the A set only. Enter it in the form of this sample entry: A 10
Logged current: A 20
